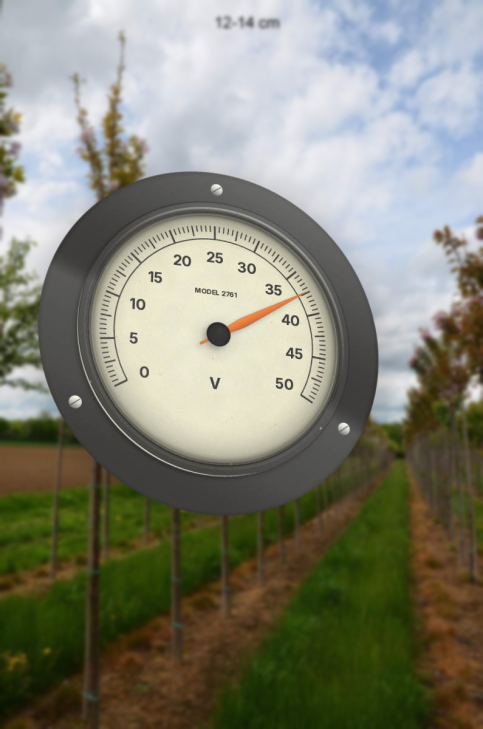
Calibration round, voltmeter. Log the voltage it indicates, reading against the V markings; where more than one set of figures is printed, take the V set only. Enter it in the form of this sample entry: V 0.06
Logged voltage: V 37.5
